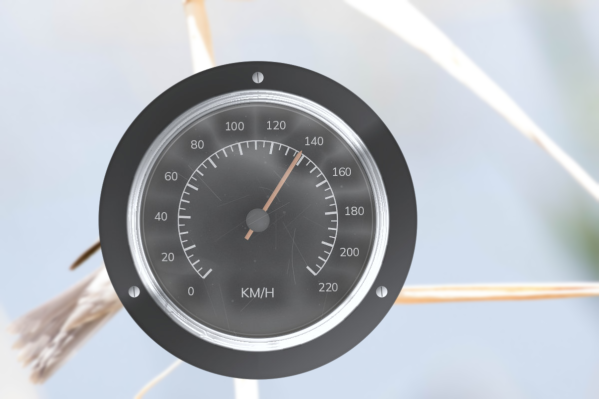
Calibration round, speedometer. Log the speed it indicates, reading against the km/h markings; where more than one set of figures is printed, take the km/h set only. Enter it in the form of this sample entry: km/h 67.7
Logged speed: km/h 137.5
